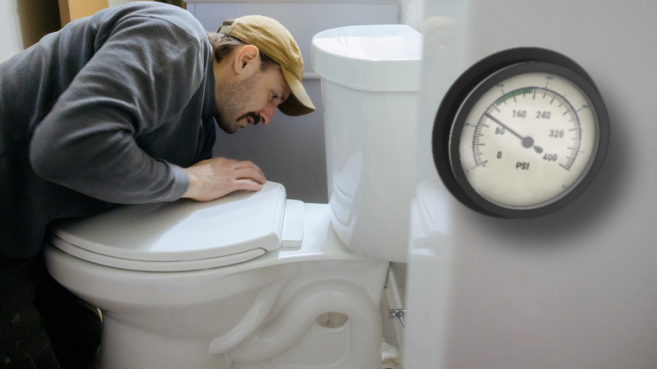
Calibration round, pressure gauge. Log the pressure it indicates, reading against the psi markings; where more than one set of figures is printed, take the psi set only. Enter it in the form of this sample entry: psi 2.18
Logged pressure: psi 100
